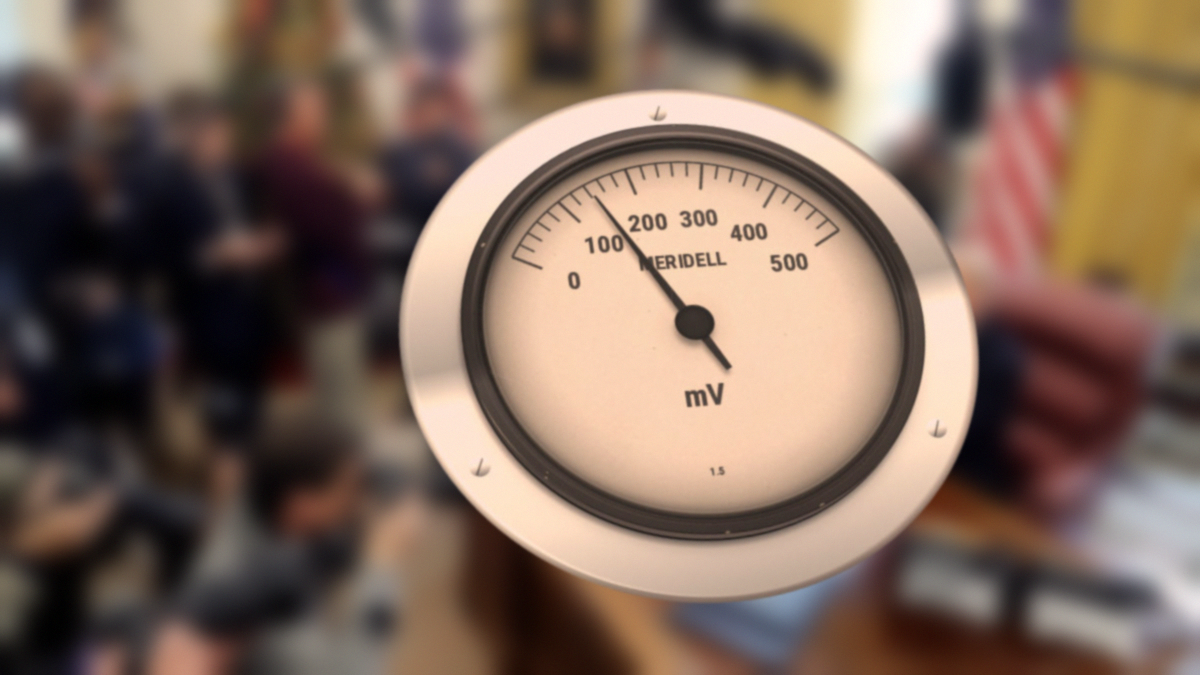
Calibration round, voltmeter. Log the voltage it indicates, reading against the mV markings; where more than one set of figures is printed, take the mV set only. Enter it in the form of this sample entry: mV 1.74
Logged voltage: mV 140
